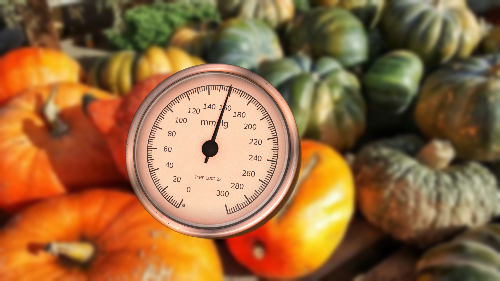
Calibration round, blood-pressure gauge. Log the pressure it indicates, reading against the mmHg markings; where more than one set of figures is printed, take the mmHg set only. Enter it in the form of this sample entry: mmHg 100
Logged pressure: mmHg 160
